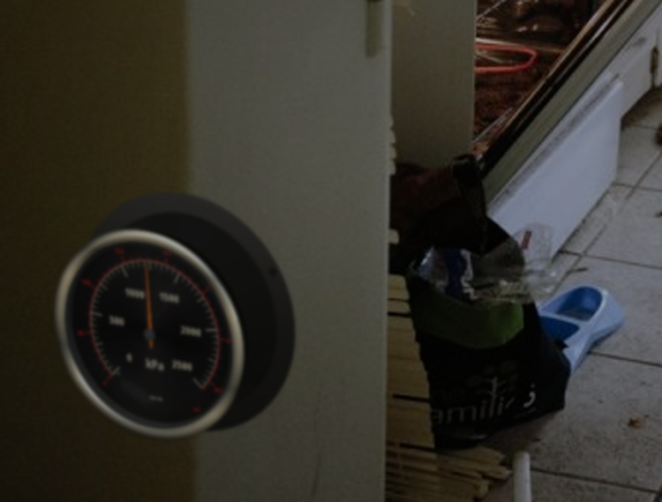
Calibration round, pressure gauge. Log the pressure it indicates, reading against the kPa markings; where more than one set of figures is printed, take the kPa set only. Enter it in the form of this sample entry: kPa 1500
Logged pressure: kPa 1250
